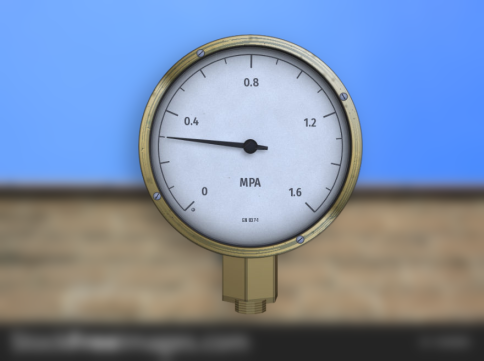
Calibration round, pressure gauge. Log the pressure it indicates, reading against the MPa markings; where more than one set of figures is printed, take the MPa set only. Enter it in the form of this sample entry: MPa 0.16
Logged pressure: MPa 0.3
